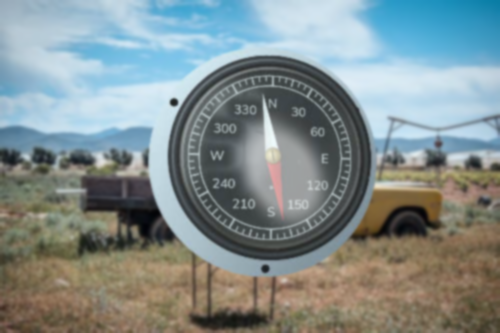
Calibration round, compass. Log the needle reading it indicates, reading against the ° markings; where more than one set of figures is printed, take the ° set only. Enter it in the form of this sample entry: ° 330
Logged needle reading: ° 170
